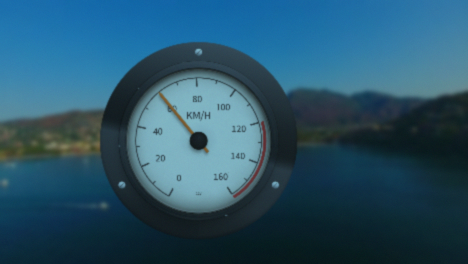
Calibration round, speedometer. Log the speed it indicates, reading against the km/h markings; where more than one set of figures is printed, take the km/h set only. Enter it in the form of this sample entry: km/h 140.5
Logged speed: km/h 60
